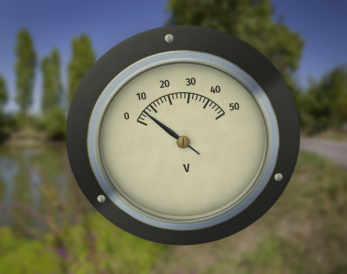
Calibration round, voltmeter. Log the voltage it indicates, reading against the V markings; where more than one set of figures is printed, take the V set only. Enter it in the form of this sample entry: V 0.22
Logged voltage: V 6
